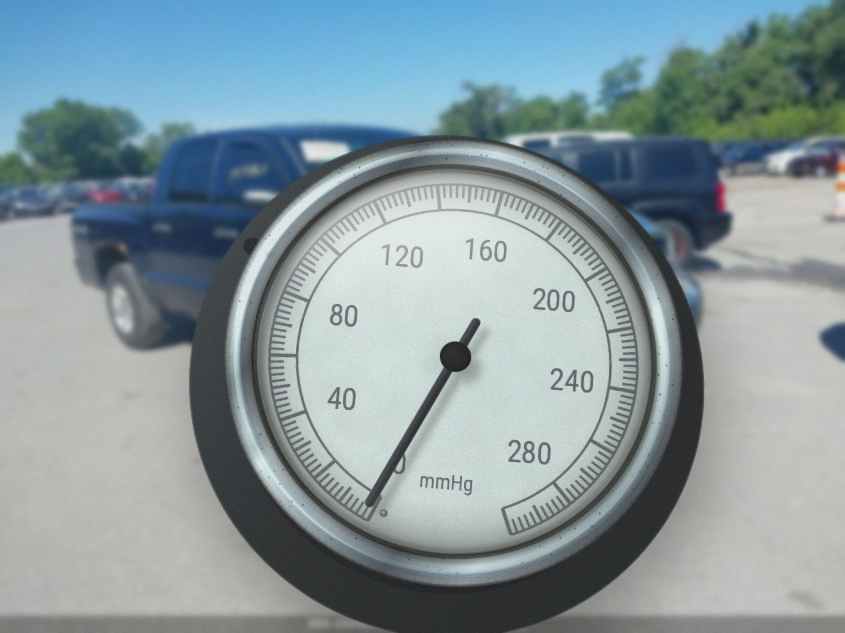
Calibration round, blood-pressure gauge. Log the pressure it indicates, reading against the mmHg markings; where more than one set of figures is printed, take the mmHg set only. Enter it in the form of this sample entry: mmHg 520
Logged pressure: mmHg 2
